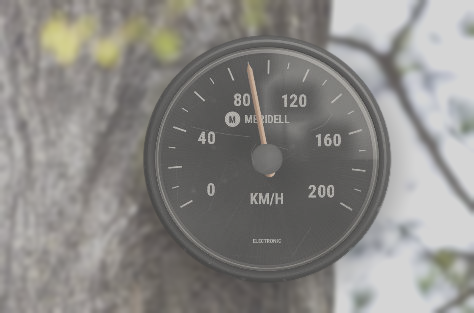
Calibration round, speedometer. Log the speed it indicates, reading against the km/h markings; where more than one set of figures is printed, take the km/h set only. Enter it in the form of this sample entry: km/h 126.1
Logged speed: km/h 90
